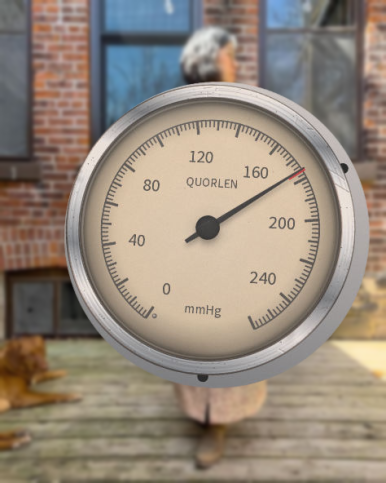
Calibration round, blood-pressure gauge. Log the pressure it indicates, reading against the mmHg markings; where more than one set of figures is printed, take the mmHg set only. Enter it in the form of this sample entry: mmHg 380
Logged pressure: mmHg 176
